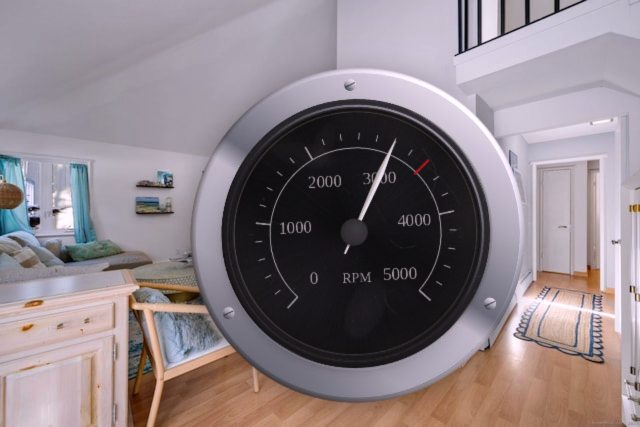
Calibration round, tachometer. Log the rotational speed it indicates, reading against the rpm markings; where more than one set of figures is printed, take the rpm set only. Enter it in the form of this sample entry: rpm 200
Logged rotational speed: rpm 3000
